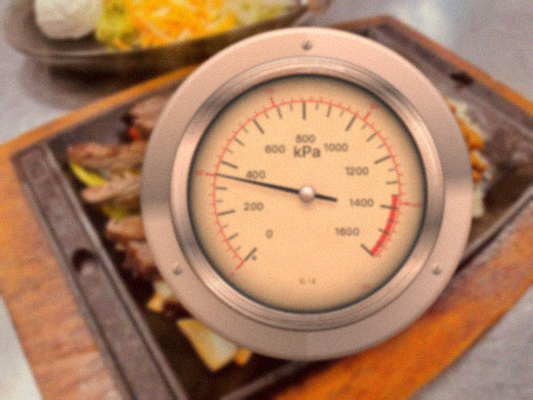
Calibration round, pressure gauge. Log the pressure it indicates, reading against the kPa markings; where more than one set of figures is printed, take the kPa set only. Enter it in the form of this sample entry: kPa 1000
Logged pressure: kPa 350
